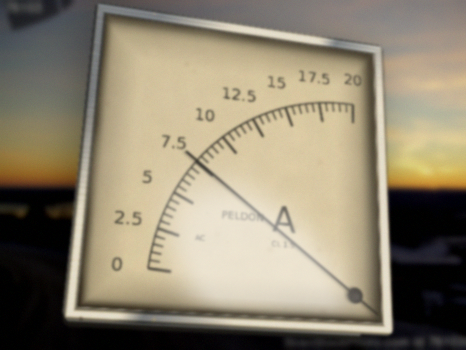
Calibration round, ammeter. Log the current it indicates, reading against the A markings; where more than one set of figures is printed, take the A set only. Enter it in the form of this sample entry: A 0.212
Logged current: A 7.5
